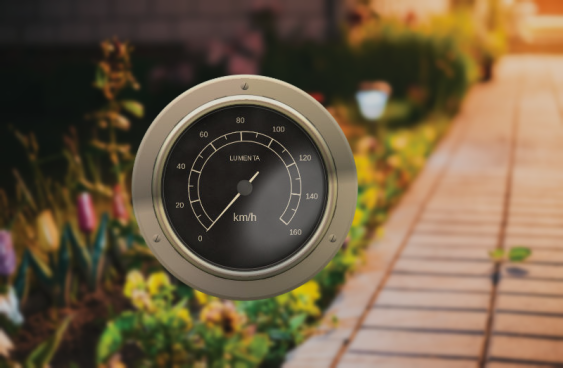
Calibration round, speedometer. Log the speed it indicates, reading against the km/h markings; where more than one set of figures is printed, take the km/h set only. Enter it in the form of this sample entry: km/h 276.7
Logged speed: km/h 0
